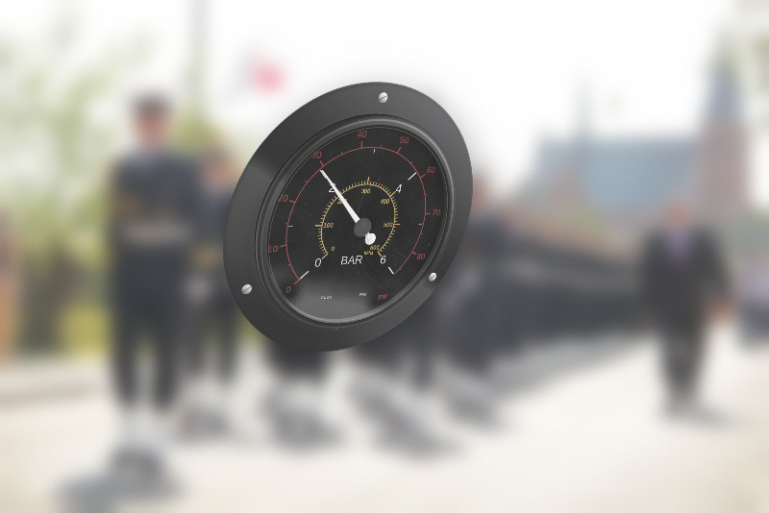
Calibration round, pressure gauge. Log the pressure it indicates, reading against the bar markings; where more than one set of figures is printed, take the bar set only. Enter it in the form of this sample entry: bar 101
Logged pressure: bar 2
